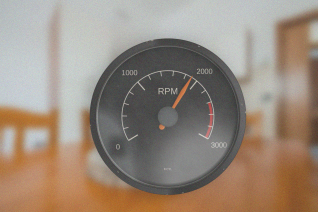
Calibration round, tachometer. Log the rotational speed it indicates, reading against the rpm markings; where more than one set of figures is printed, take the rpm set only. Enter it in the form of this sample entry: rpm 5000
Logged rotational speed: rpm 1900
